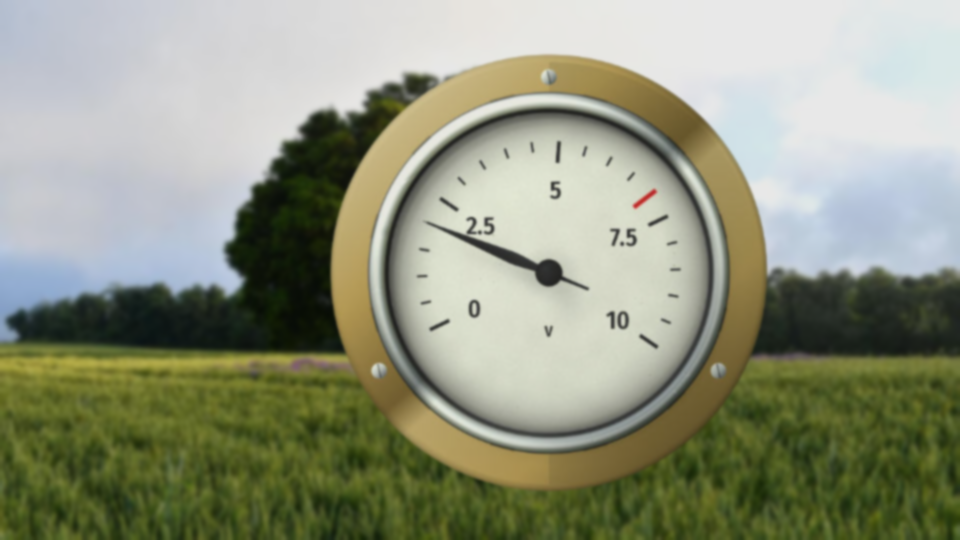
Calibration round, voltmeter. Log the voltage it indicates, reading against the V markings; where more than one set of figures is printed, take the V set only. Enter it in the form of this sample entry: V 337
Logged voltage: V 2
